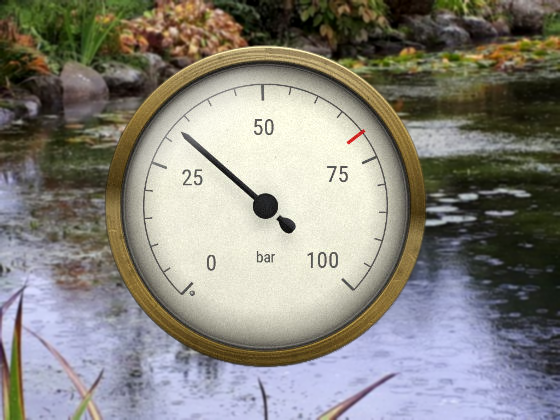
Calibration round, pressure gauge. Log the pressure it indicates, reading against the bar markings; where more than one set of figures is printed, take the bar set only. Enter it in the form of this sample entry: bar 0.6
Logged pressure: bar 32.5
